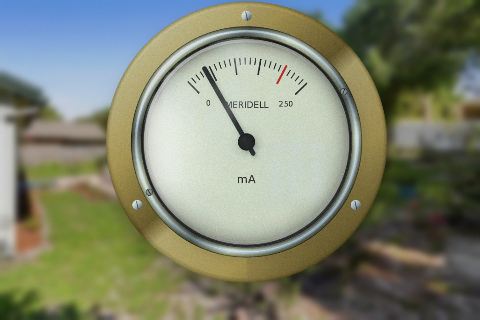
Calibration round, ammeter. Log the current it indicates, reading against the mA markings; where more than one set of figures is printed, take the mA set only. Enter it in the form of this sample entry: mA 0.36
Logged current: mA 40
